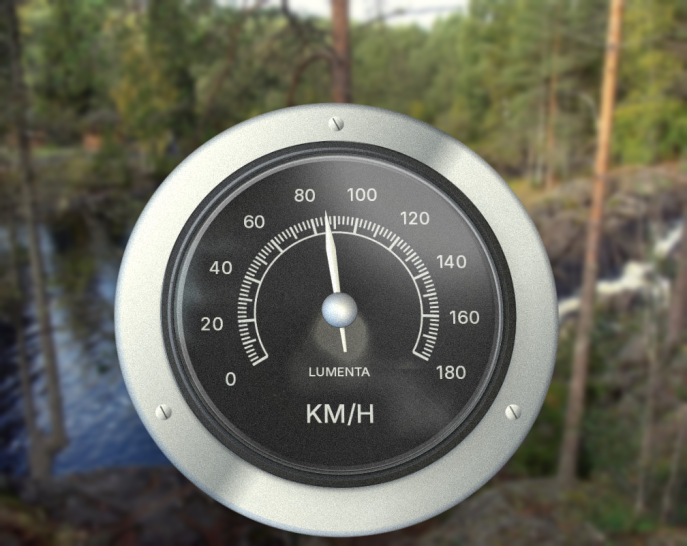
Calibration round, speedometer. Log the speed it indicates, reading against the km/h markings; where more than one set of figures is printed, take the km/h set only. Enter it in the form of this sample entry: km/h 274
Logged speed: km/h 86
